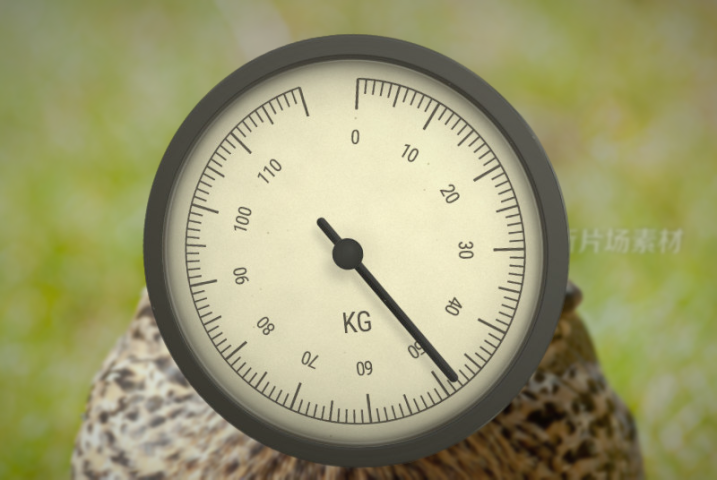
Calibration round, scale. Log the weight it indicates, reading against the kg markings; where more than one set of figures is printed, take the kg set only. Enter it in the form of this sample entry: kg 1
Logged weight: kg 48
